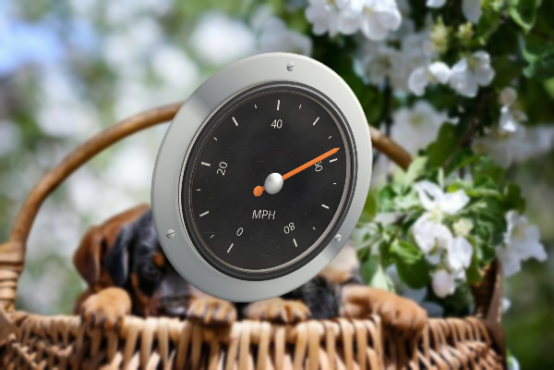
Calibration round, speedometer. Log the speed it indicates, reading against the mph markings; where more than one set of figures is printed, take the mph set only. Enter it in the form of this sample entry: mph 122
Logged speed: mph 57.5
